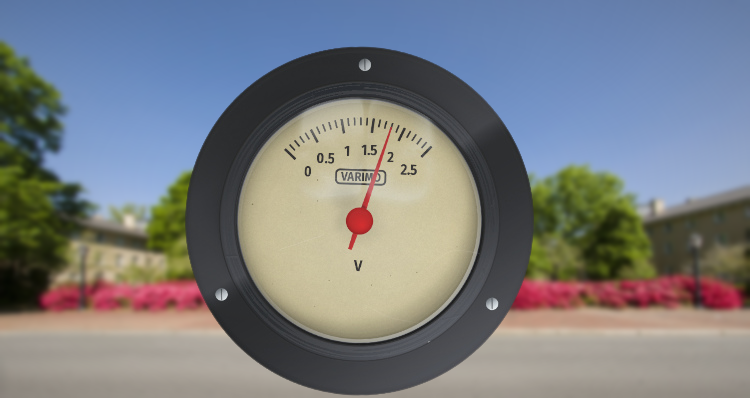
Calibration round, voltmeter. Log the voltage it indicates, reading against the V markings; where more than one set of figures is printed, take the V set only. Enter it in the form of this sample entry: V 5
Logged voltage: V 1.8
